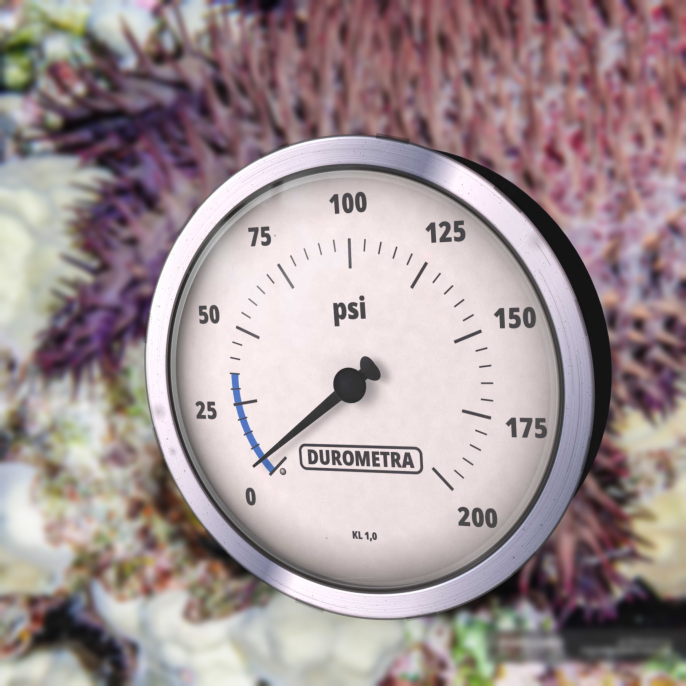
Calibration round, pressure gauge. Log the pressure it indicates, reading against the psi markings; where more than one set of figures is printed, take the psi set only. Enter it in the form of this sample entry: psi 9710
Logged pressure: psi 5
